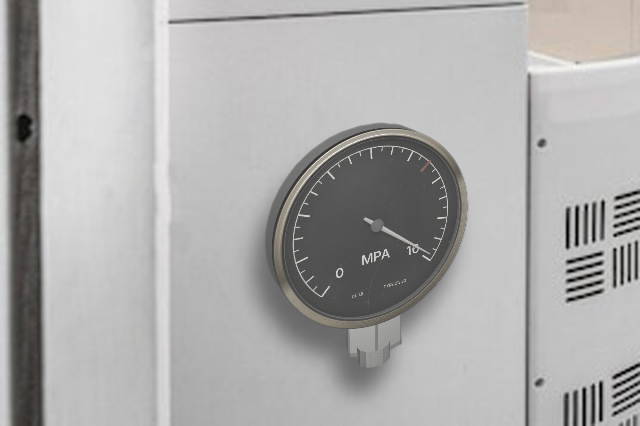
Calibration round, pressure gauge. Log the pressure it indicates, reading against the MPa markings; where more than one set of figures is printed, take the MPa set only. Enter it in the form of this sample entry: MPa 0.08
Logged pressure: MPa 15.75
